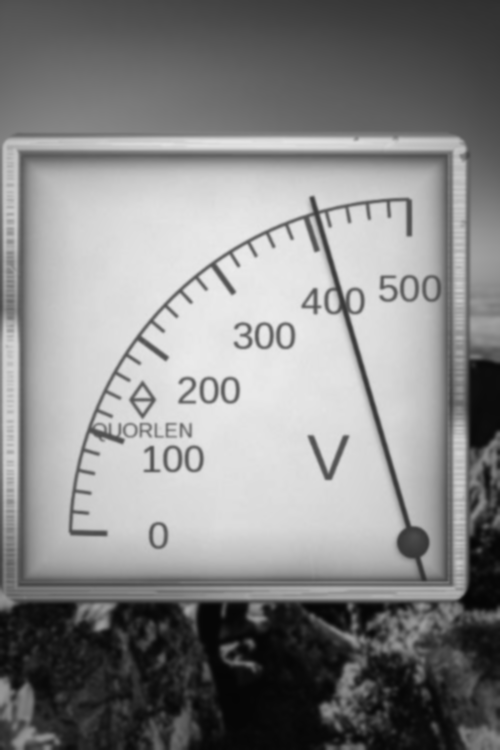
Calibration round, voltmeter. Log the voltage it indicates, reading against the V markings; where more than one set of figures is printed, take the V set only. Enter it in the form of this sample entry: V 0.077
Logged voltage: V 410
